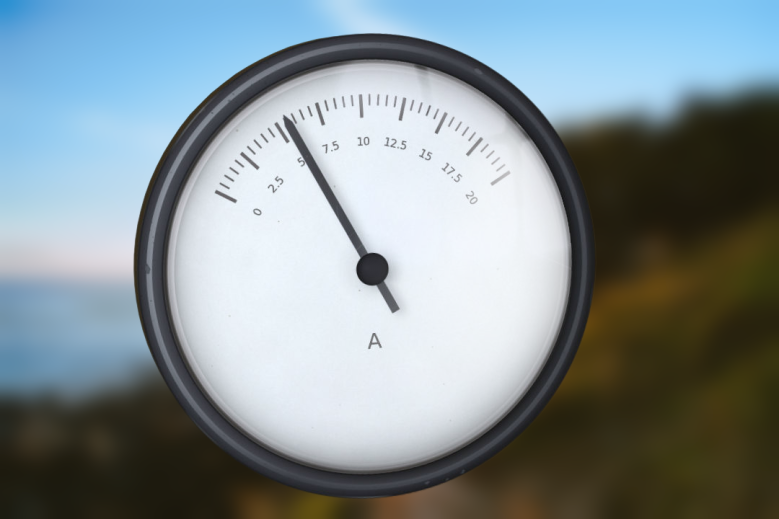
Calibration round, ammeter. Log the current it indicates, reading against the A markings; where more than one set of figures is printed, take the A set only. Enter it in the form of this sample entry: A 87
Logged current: A 5.5
